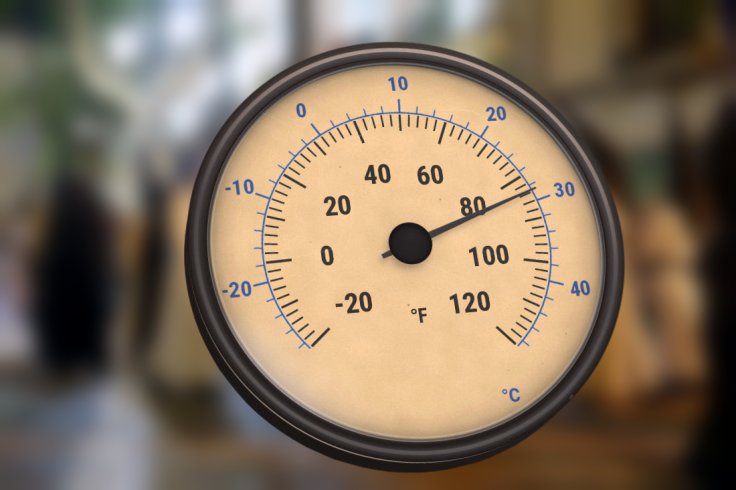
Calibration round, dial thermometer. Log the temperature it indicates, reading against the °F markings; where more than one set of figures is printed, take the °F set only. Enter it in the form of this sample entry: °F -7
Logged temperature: °F 84
